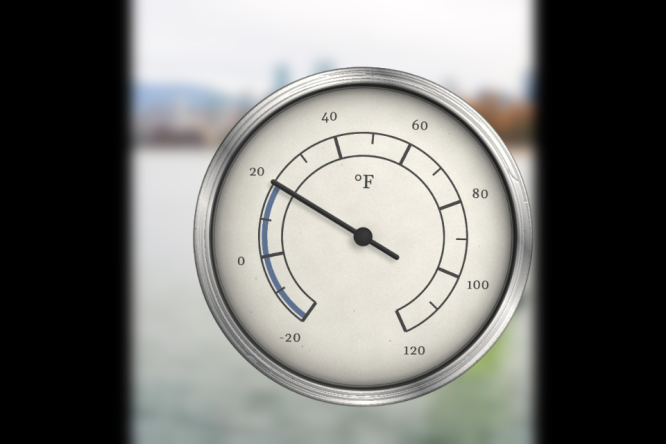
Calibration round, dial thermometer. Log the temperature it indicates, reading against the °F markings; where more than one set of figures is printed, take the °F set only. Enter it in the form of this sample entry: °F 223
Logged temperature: °F 20
